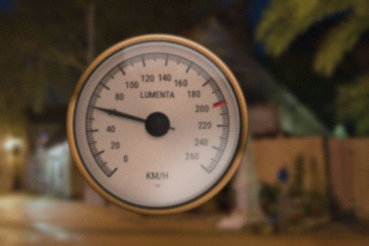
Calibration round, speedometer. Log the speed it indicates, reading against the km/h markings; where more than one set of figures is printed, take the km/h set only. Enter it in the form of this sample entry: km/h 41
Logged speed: km/h 60
